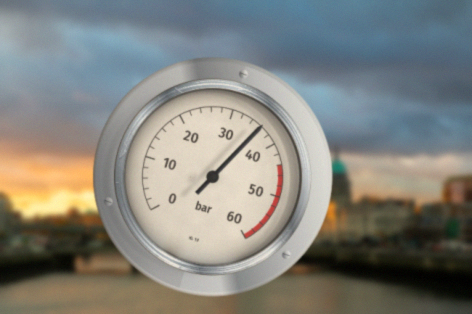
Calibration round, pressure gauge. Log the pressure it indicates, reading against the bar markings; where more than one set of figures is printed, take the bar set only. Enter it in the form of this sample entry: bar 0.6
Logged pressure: bar 36
